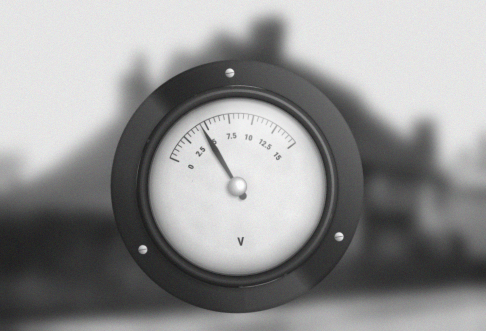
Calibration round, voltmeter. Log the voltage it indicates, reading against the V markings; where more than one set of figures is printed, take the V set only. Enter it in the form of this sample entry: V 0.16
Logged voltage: V 4.5
